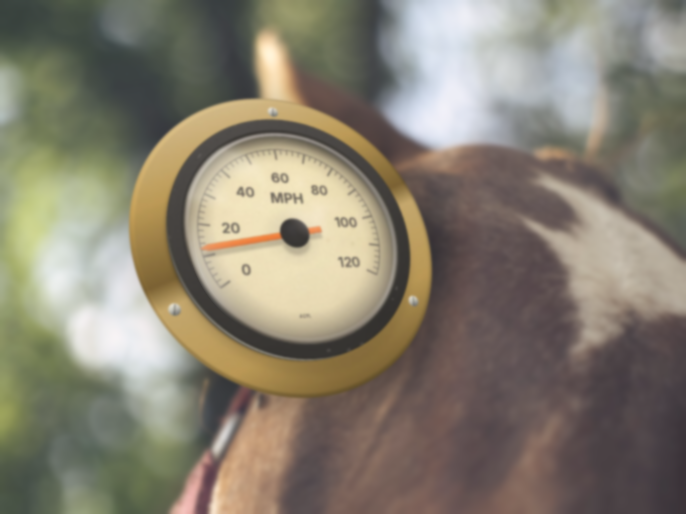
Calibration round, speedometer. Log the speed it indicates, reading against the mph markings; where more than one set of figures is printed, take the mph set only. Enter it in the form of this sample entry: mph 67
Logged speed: mph 12
